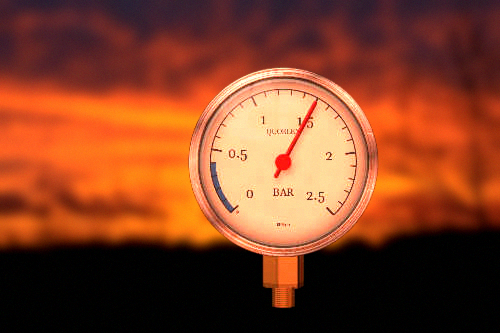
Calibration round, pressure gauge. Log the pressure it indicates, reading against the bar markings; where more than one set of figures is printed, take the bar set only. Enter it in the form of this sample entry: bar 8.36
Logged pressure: bar 1.5
